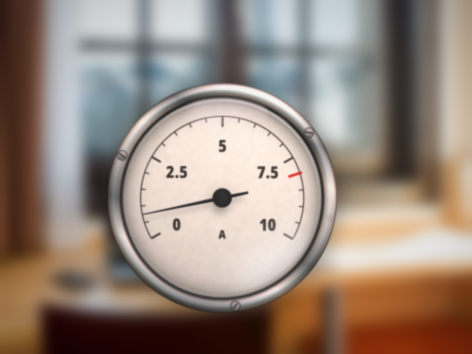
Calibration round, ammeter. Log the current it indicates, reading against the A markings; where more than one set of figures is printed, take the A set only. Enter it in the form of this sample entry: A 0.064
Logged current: A 0.75
